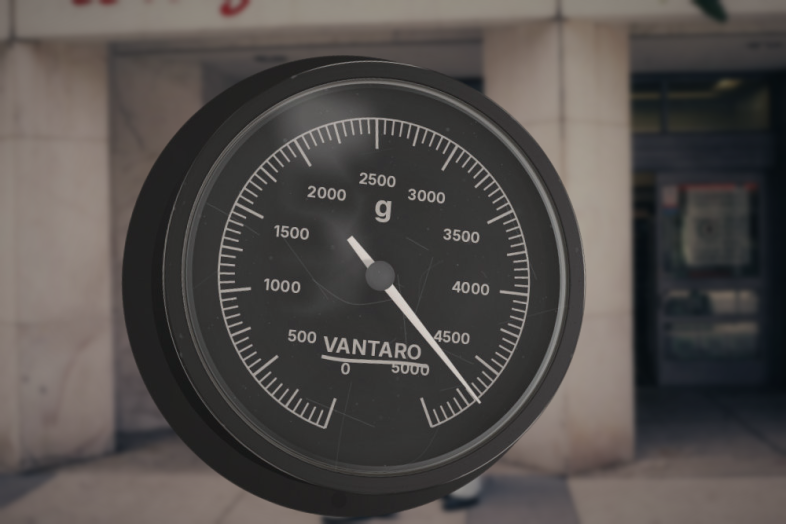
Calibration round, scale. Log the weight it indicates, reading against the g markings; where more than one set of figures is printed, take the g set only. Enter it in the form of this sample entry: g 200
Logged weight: g 4700
